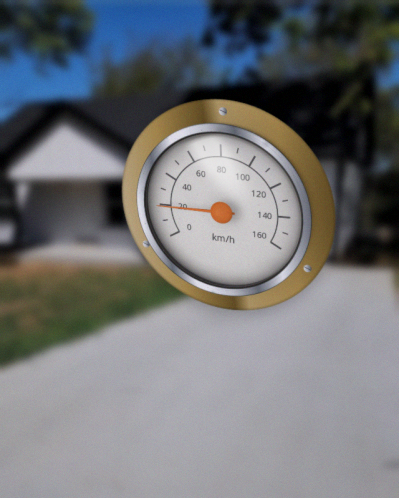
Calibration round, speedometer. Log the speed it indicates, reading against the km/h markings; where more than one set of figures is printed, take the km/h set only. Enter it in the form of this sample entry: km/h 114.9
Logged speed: km/h 20
